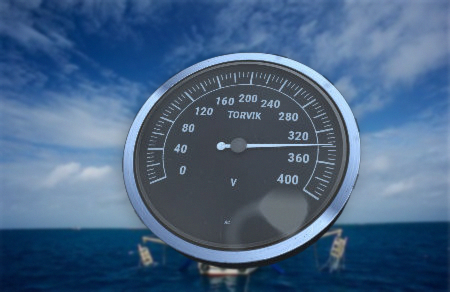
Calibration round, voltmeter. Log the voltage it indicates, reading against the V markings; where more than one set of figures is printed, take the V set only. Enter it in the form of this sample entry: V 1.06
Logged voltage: V 340
